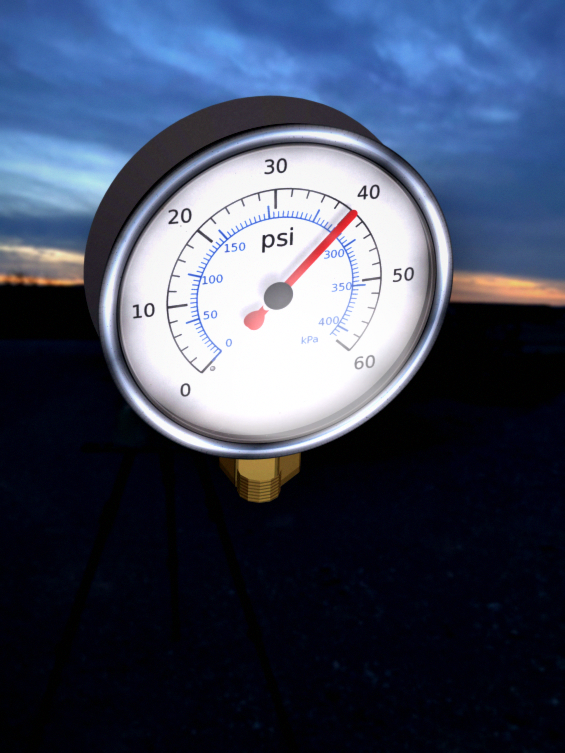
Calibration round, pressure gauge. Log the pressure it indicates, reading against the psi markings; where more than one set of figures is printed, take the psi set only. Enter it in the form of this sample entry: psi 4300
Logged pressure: psi 40
